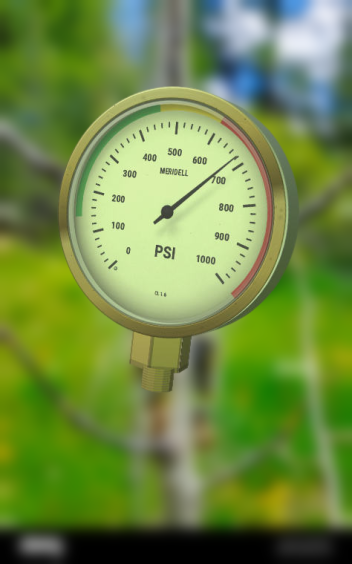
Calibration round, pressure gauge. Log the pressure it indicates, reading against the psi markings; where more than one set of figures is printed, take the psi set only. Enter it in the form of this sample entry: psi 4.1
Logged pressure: psi 680
